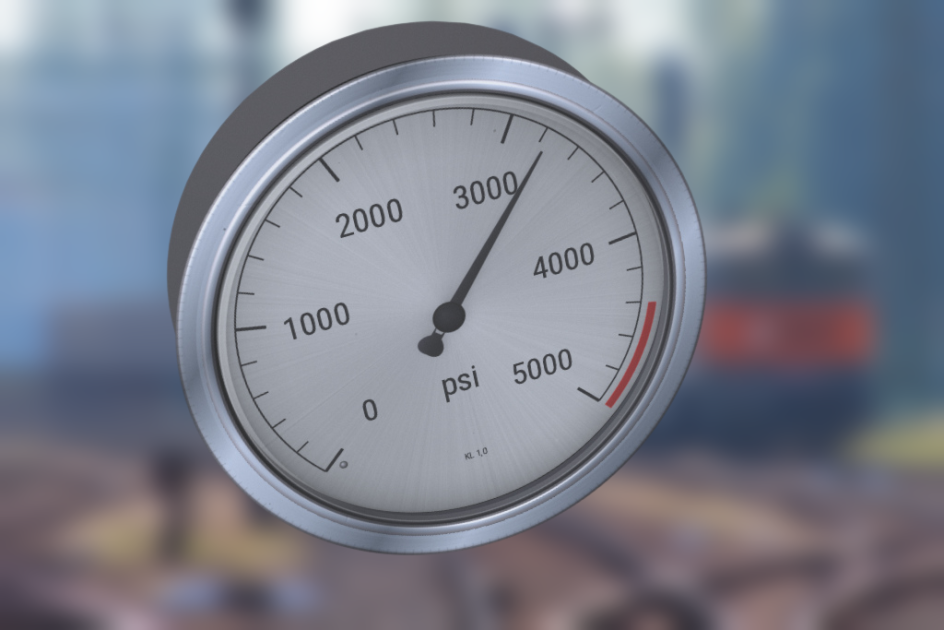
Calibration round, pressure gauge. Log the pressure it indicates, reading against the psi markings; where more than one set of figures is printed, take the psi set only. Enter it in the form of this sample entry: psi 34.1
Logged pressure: psi 3200
